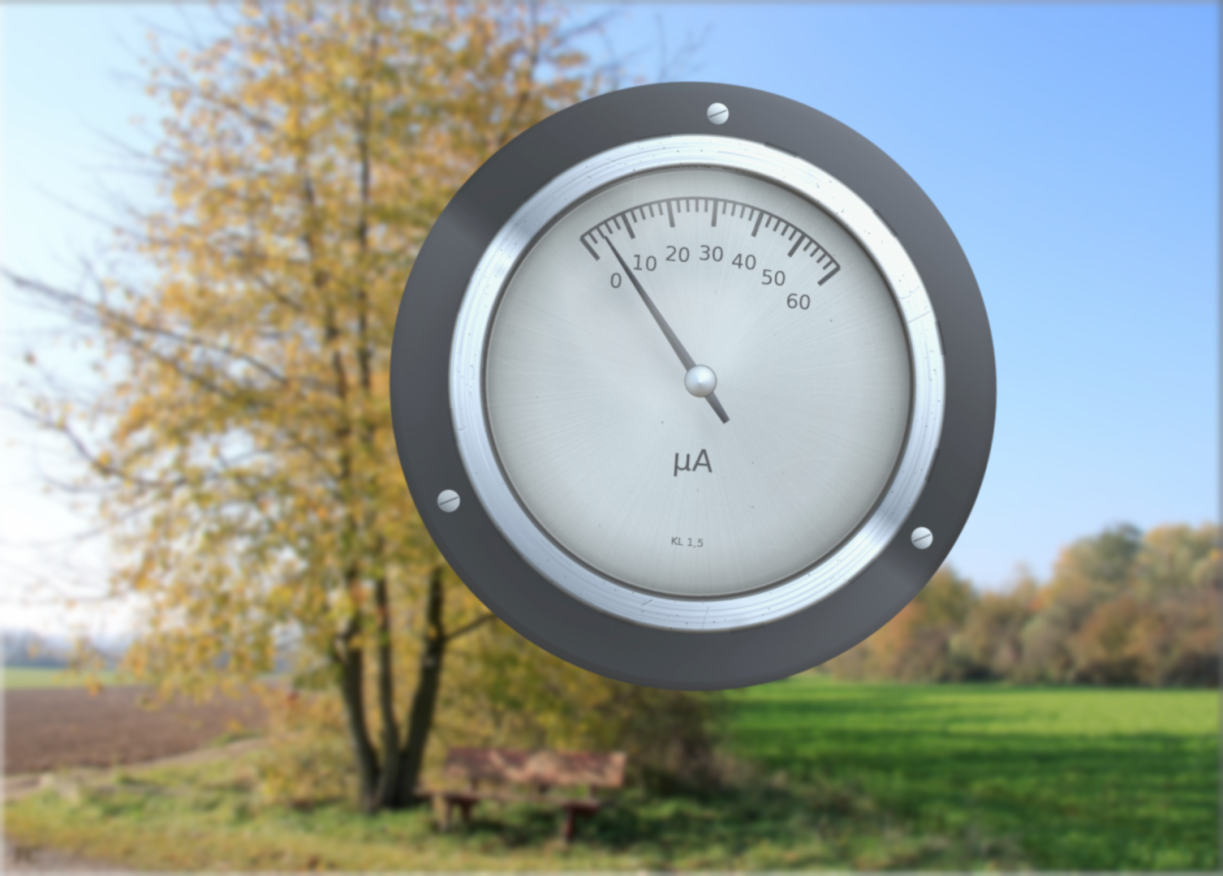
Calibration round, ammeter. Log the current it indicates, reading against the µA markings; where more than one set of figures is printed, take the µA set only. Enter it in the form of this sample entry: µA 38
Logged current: µA 4
